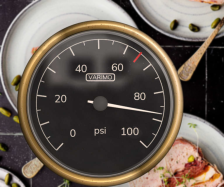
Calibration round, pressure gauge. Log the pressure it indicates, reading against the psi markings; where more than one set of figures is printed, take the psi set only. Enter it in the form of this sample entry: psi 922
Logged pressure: psi 87.5
